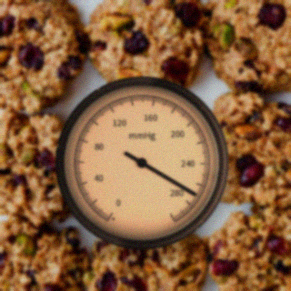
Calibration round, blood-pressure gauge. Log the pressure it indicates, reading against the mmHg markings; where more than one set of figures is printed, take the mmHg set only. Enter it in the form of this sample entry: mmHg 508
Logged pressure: mmHg 270
